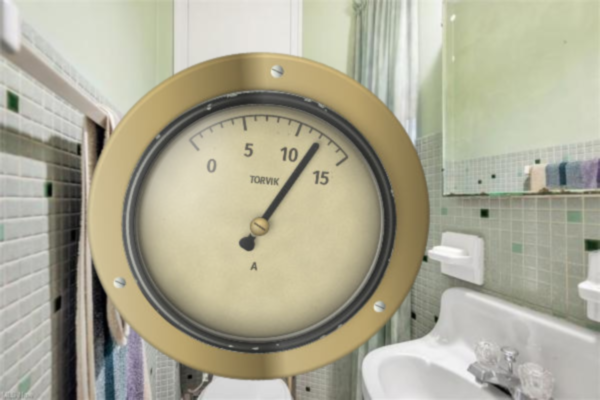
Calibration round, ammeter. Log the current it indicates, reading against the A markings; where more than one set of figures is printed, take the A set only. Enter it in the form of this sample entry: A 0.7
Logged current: A 12
